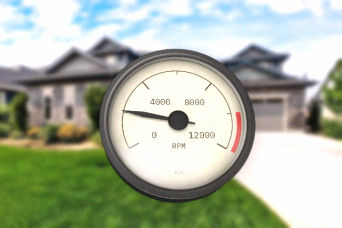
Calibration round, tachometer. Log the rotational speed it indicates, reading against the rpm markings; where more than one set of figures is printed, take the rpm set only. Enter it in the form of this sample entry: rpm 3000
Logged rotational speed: rpm 2000
